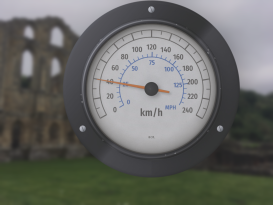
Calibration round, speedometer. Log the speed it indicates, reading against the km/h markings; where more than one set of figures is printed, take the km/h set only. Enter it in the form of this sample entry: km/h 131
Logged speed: km/h 40
